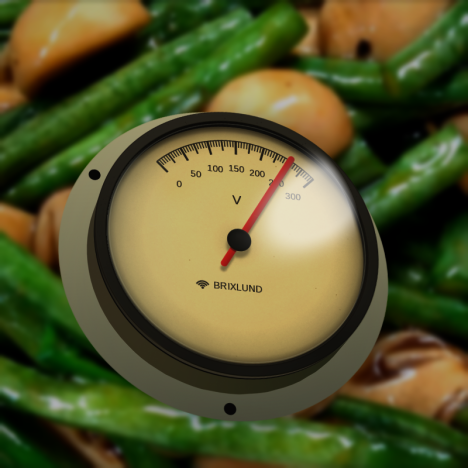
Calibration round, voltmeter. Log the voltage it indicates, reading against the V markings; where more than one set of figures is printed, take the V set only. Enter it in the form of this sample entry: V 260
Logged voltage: V 250
